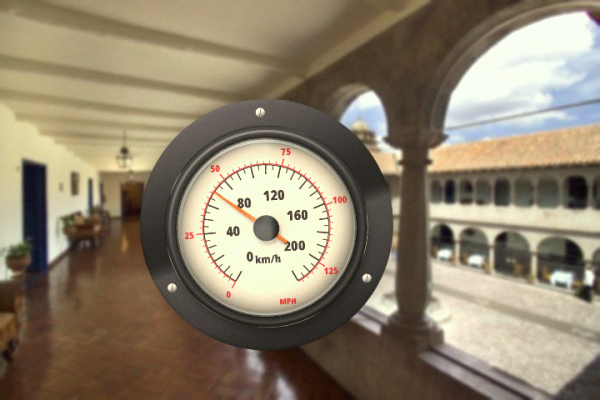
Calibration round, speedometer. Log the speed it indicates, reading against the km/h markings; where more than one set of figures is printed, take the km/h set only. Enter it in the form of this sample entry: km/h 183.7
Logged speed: km/h 70
